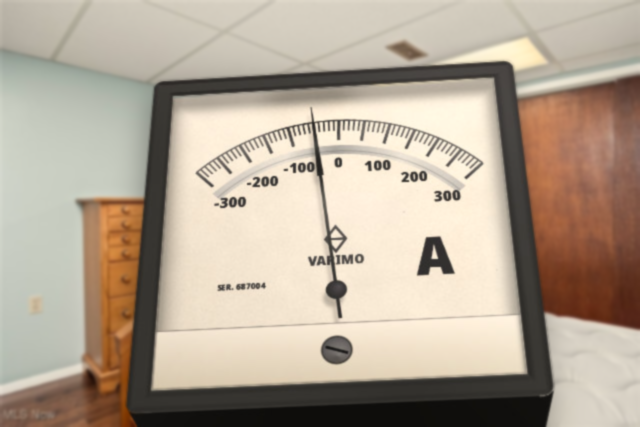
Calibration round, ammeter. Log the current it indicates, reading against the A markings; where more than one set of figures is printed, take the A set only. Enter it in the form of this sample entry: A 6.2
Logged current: A -50
